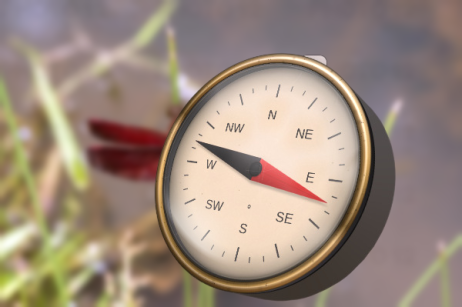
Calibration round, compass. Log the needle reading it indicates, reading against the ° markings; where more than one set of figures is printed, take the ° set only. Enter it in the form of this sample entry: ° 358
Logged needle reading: ° 105
